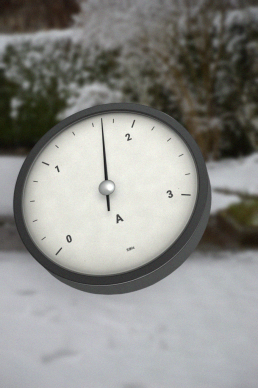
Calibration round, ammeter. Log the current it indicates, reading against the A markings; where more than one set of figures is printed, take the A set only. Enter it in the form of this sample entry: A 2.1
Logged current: A 1.7
